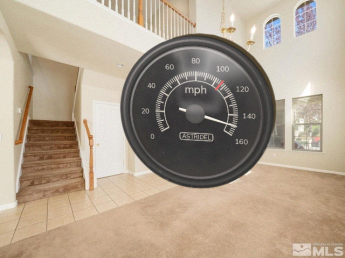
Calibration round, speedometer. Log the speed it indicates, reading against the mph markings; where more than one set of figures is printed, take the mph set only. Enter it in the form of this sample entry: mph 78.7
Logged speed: mph 150
